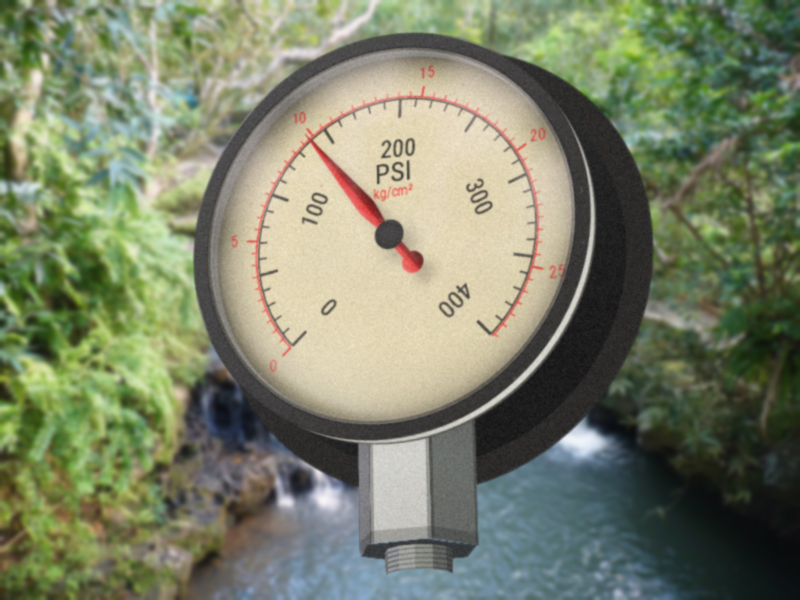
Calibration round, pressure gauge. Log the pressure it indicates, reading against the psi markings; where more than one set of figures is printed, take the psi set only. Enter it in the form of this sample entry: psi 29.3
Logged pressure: psi 140
